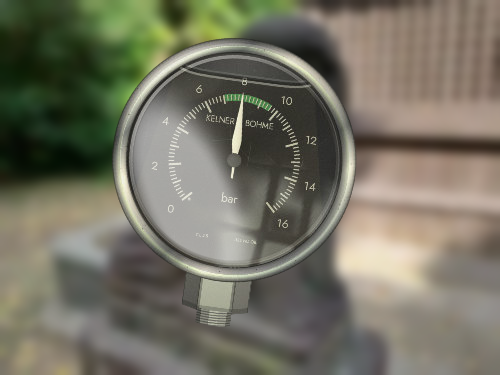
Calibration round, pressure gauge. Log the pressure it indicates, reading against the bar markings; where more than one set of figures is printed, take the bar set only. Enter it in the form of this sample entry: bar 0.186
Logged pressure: bar 8
